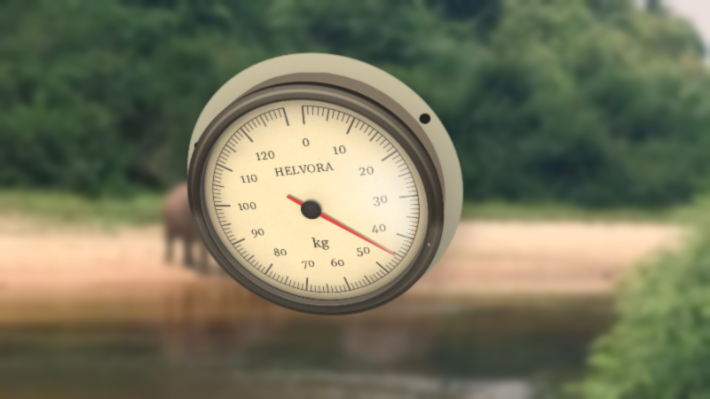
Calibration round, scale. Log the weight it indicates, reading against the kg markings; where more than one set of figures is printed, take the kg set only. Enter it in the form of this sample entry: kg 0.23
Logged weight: kg 45
